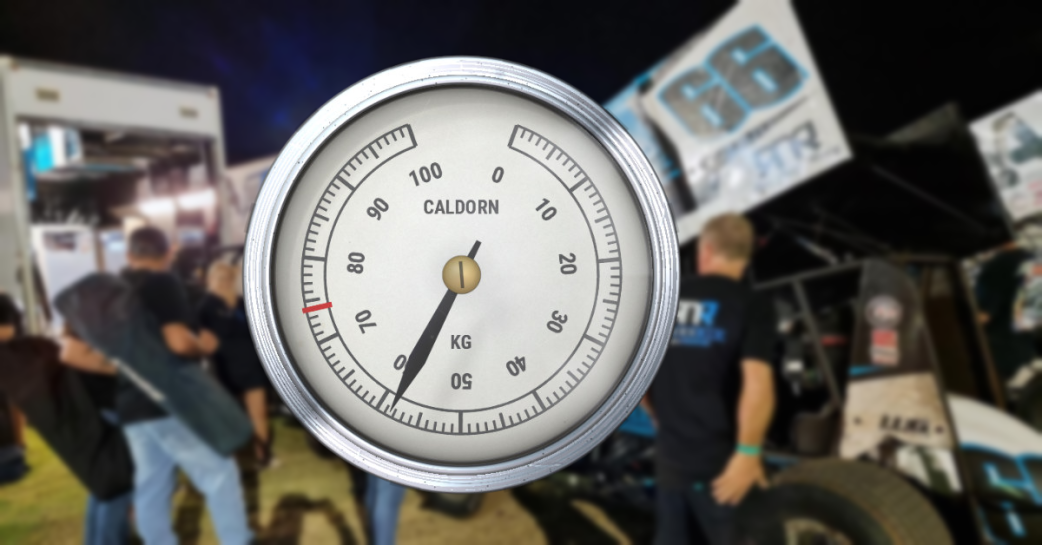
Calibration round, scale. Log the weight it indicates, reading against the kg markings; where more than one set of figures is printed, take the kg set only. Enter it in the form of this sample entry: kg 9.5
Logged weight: kg 58.5
